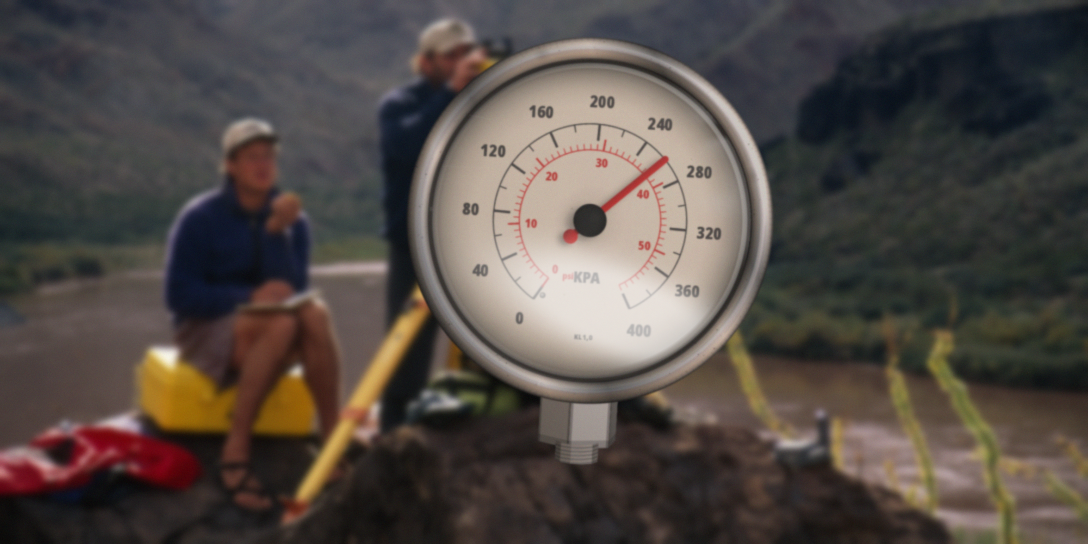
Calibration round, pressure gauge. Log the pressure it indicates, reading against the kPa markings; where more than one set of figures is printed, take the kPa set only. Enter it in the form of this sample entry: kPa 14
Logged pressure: kPa 260
